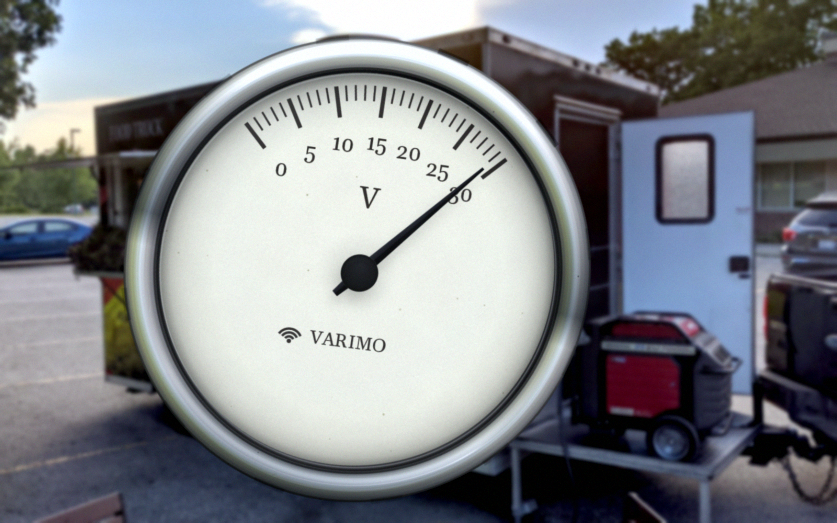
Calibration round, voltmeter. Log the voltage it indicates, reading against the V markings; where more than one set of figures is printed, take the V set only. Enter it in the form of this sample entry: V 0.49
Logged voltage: V 29
